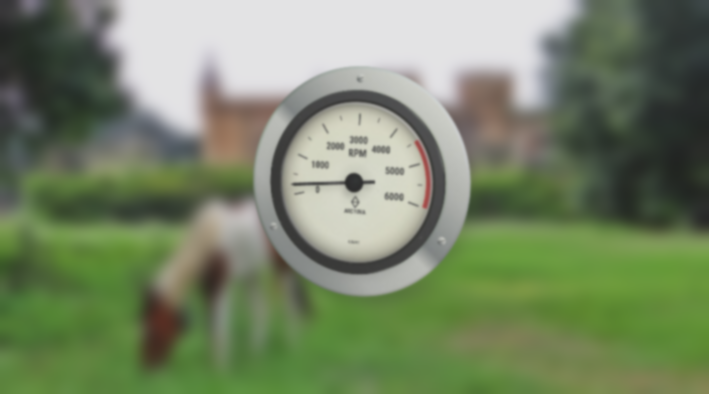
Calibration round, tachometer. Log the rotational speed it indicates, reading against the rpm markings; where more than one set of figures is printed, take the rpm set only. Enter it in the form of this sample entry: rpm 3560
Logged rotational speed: rpm 250
